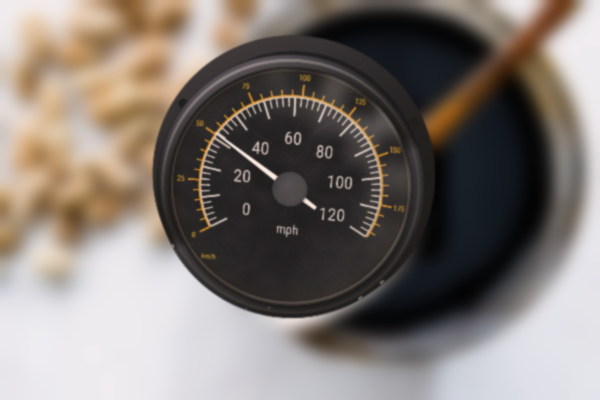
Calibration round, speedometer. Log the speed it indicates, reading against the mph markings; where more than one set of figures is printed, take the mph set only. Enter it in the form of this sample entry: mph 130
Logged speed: mph 32
